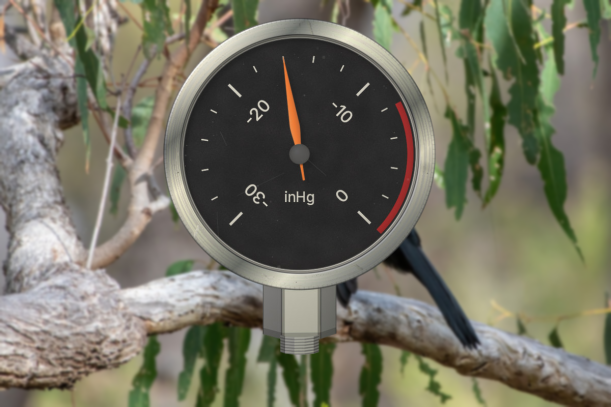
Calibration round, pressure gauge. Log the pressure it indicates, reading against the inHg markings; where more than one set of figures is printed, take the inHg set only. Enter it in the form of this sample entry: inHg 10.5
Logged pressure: inHg -16
